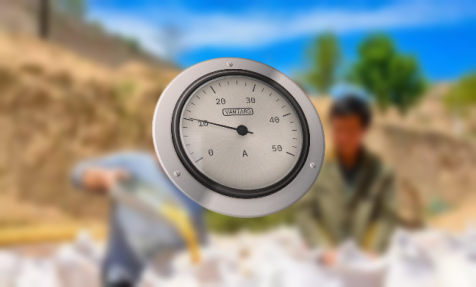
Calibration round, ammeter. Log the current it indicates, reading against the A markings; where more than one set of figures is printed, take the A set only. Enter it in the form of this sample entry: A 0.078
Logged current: A 10
